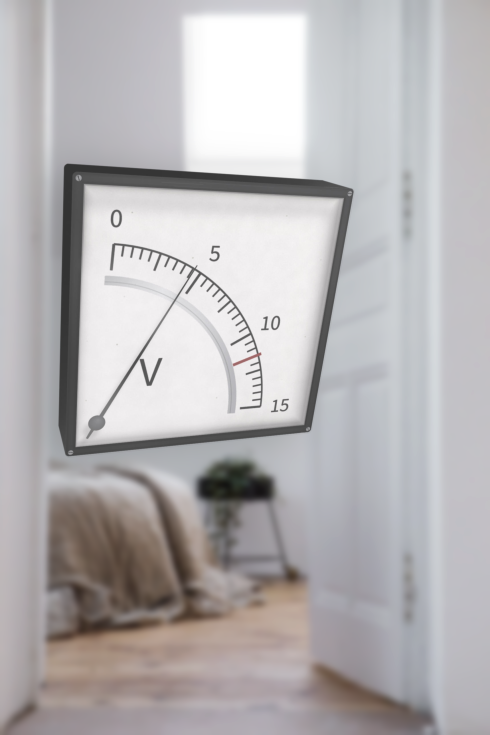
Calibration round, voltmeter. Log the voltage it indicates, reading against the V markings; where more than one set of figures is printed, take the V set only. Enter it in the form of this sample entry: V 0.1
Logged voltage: V 4.5
